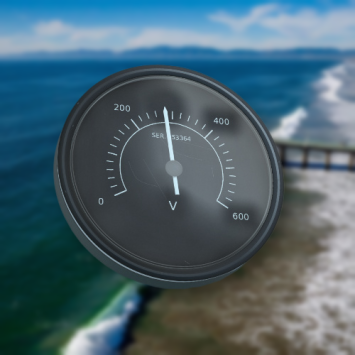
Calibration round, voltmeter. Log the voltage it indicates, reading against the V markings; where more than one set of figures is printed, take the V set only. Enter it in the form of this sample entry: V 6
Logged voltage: V 280
